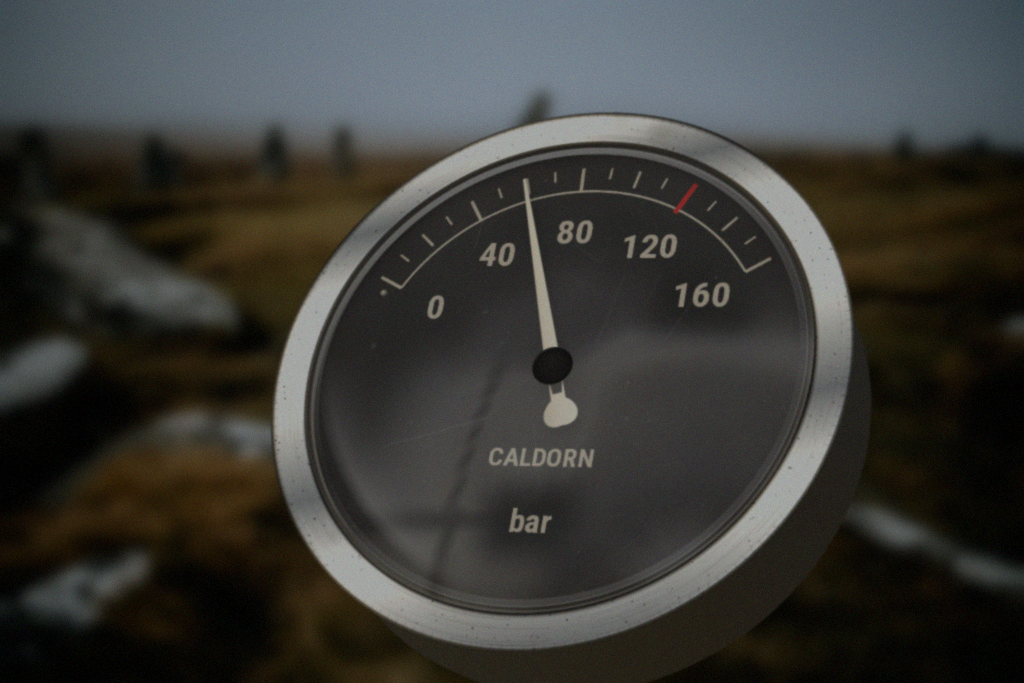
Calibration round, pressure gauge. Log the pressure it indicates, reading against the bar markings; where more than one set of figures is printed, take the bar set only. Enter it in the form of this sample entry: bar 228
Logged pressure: bar 60
